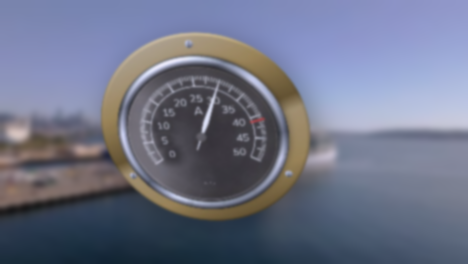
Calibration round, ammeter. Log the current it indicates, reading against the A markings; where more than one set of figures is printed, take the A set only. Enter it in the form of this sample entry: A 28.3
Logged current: A 30
